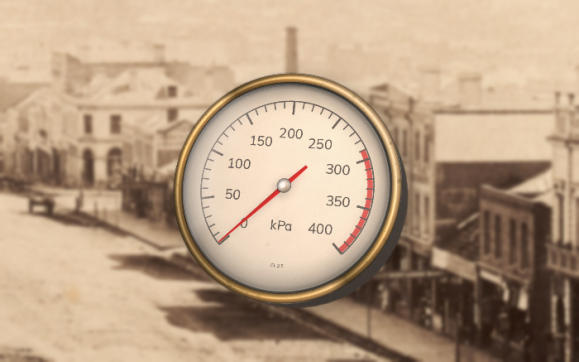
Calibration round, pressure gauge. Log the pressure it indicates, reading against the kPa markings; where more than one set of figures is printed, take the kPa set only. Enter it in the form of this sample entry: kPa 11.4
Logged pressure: kPa 0
